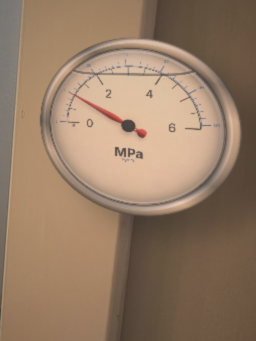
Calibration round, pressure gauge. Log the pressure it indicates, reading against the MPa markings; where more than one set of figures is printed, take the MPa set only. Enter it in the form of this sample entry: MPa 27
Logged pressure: MPa 1
